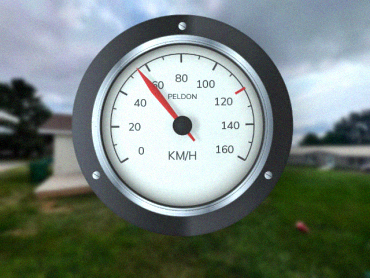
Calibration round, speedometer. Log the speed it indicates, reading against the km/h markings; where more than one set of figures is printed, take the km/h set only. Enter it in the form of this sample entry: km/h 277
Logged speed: km/h 55
